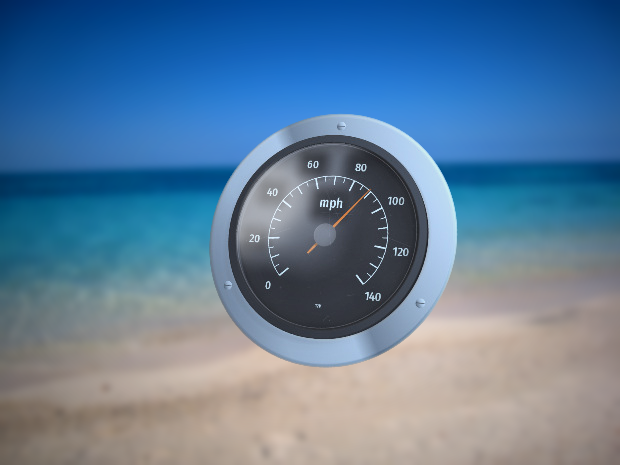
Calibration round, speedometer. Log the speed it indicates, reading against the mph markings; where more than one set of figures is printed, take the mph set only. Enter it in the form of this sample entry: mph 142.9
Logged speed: mph 90
